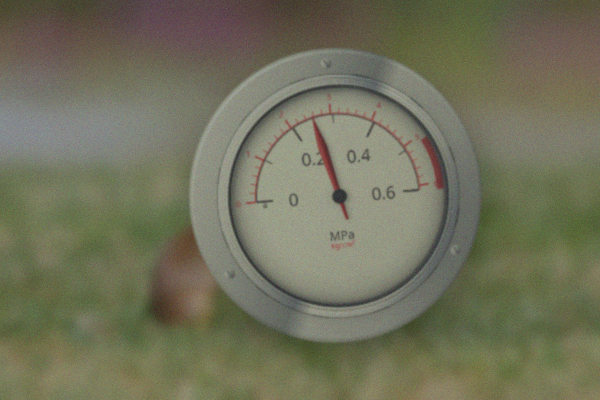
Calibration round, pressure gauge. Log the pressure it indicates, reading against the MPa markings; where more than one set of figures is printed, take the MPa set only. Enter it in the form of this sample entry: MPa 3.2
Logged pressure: MPa 0.25
